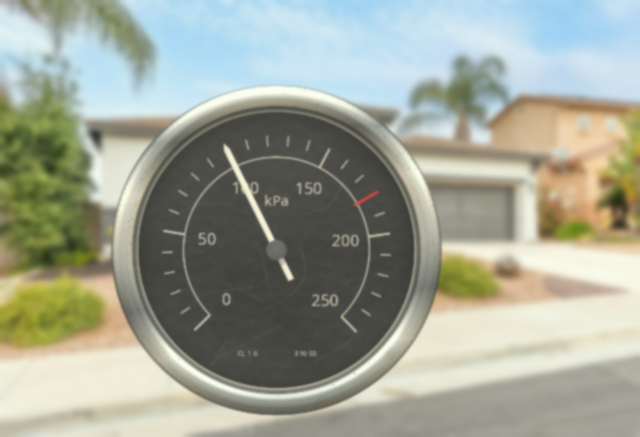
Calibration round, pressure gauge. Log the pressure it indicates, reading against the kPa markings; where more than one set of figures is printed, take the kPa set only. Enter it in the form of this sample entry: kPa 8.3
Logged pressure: kPa 100
